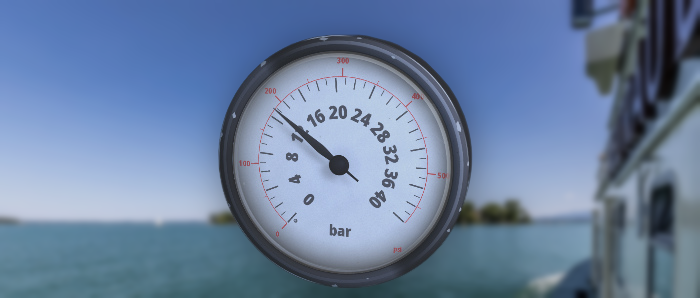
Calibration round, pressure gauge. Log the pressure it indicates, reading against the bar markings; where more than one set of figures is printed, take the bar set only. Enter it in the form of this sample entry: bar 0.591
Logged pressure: bar 13
